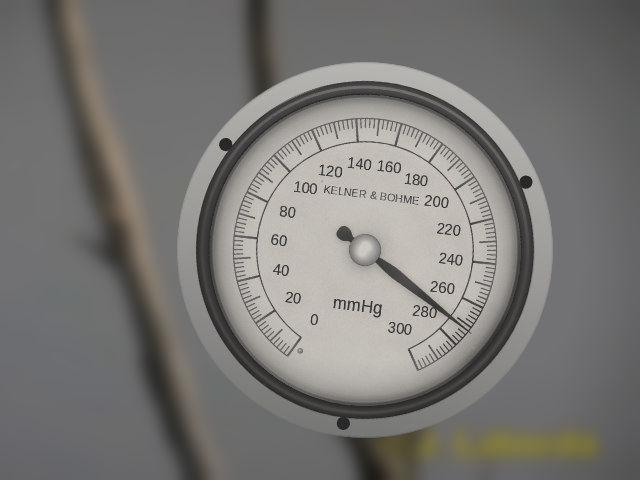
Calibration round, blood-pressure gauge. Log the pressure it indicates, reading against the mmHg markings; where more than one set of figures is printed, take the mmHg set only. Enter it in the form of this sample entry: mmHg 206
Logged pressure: mmHg 272
